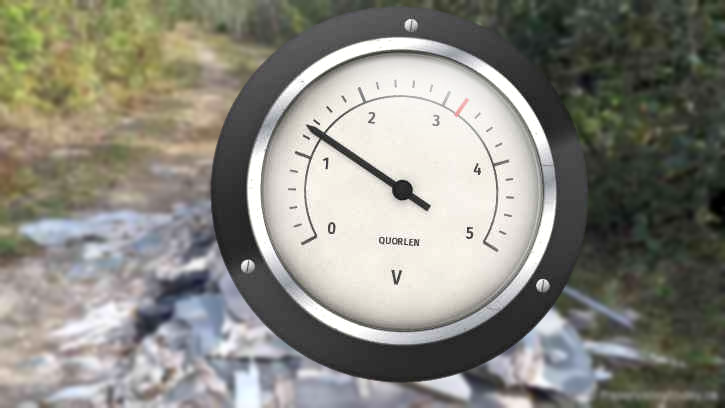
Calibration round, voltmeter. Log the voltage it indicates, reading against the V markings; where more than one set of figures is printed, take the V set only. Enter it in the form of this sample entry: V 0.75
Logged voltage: V 1.3
